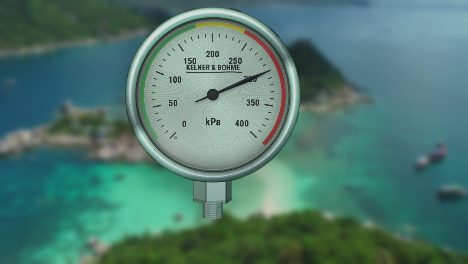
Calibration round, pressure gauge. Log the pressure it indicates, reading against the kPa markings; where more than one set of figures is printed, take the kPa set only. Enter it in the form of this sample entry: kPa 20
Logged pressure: kPa 300
